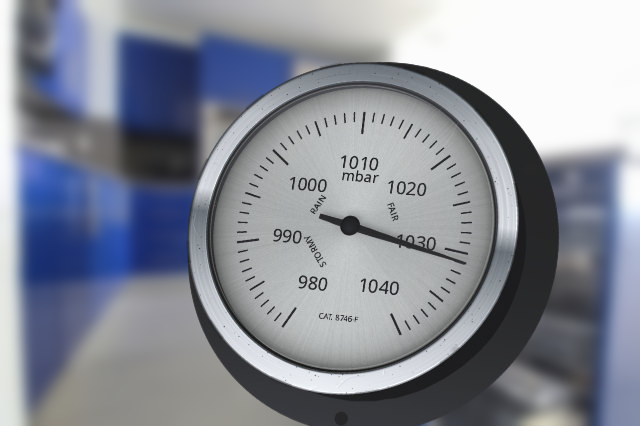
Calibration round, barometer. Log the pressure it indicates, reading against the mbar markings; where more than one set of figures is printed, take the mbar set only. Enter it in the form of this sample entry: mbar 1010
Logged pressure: mbar 1031
